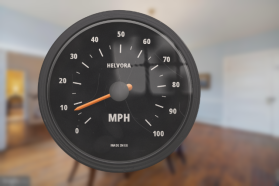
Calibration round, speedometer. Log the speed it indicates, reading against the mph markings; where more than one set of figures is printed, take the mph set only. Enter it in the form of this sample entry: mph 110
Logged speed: mph 7.5
